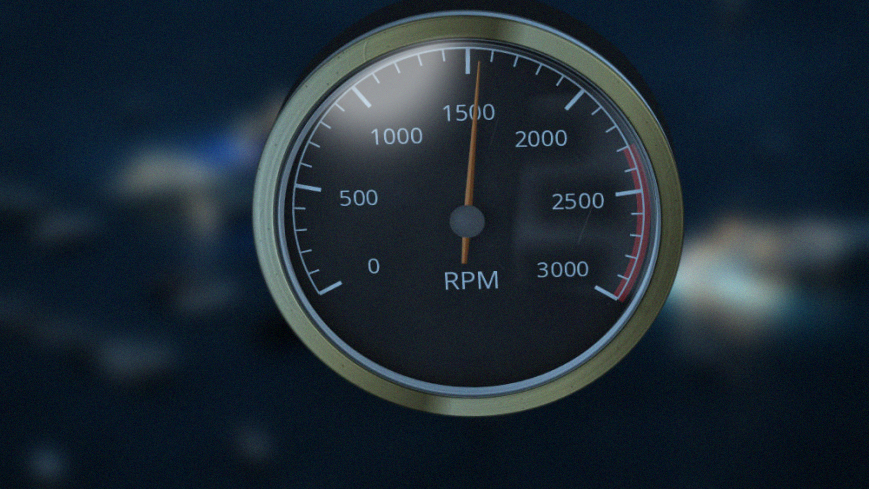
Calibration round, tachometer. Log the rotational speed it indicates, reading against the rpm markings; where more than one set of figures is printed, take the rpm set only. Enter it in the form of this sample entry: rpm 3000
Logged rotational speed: rpm 1550
